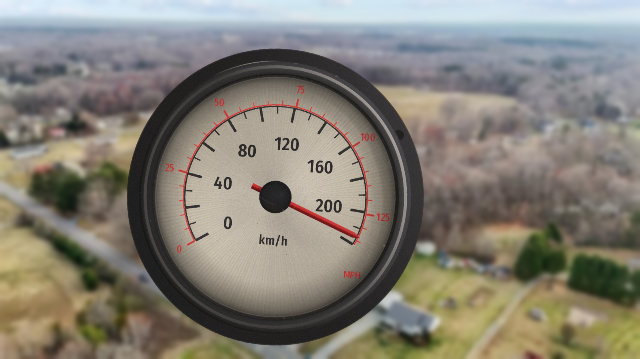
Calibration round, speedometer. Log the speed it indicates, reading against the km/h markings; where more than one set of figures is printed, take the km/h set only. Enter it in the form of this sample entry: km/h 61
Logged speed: km/h 215
